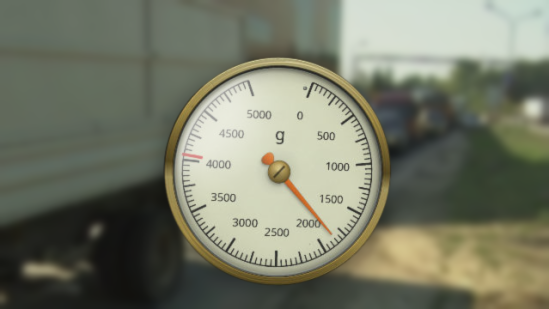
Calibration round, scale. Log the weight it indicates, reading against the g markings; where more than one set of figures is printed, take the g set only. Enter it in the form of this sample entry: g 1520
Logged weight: g 1850
